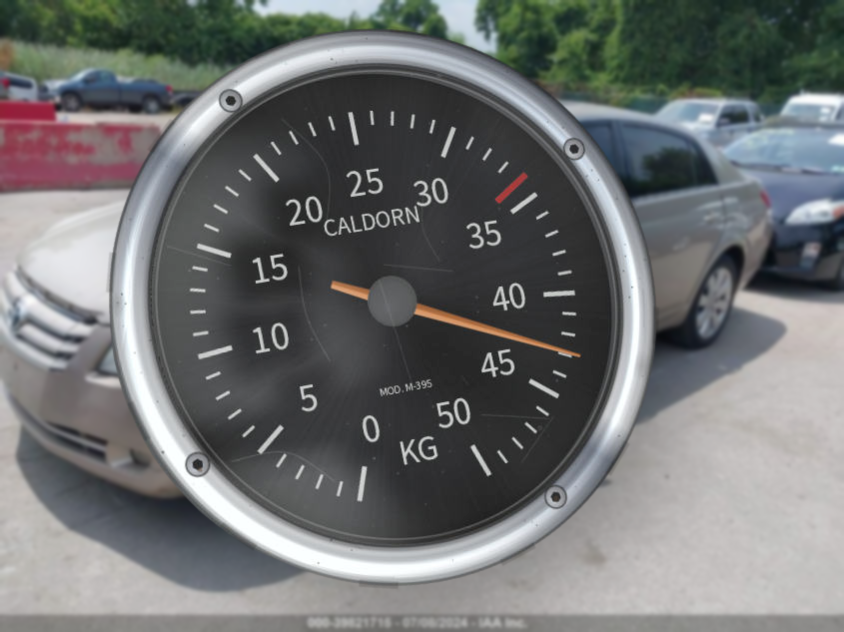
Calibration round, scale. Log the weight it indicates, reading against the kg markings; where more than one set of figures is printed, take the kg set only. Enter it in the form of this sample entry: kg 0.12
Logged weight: kg 43
